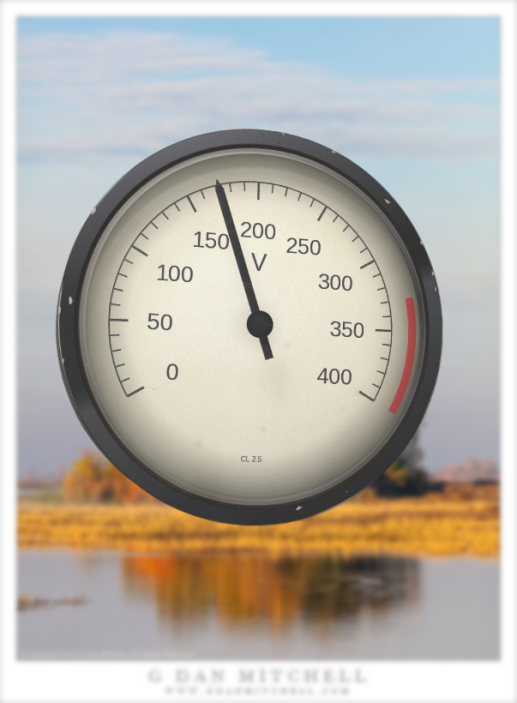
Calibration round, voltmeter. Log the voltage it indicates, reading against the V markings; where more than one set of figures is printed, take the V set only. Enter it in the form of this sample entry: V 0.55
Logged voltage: V 170
